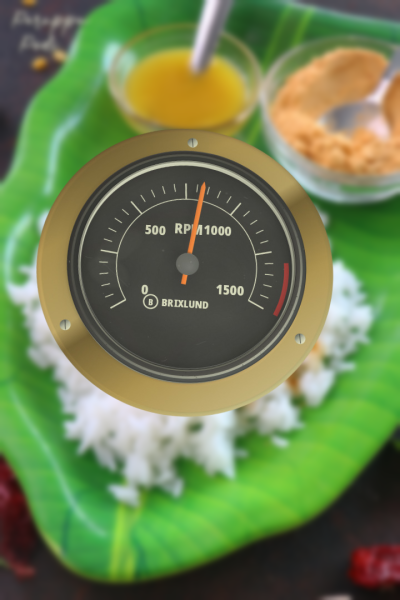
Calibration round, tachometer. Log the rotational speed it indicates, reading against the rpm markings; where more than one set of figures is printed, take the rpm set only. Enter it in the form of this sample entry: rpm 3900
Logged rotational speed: rpm 825
